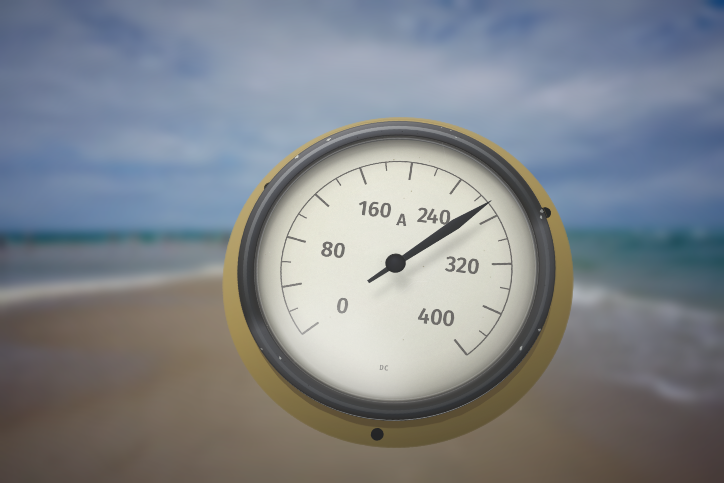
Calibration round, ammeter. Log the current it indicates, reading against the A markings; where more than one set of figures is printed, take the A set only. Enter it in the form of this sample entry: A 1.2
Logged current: A 270
